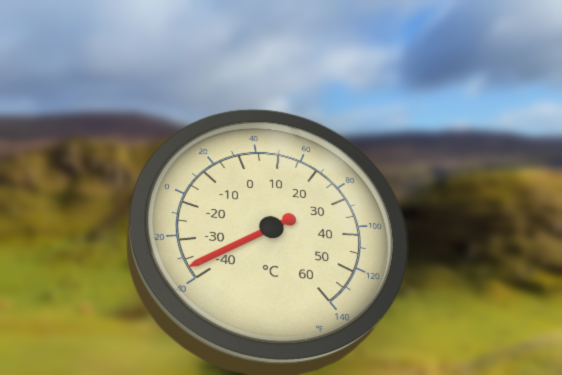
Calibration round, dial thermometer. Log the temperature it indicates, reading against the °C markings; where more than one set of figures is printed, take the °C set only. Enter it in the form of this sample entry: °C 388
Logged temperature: °C -37.5
